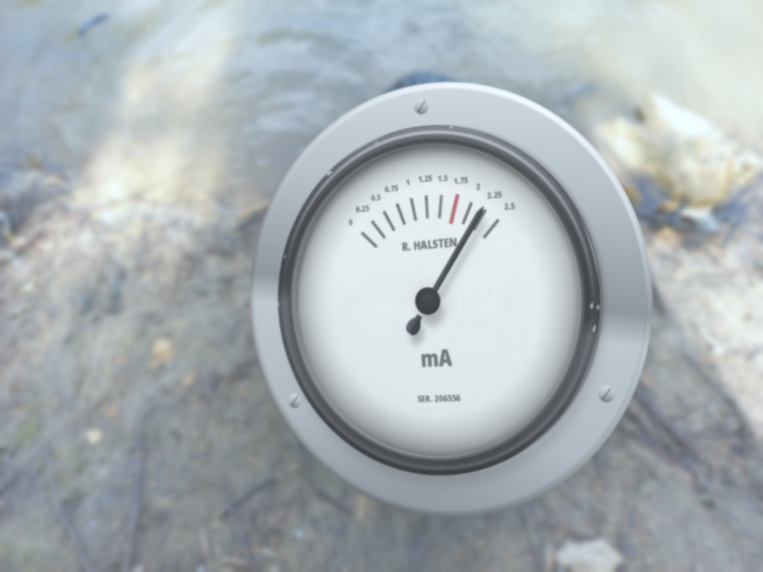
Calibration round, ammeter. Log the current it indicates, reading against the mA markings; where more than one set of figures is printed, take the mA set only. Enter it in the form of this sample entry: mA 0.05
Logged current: mA 2.25
